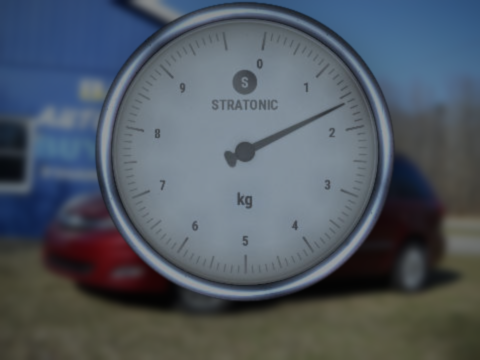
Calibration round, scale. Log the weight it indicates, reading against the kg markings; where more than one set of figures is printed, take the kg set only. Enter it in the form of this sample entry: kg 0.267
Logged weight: kg 1.6
